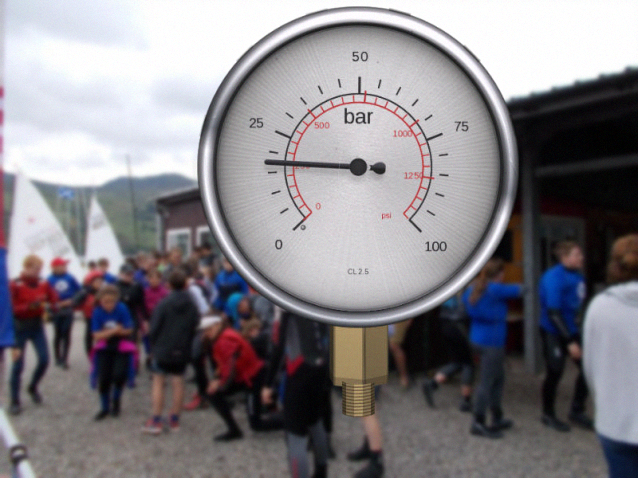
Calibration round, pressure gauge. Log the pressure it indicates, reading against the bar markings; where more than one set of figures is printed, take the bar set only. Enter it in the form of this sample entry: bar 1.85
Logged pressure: bar 17.5
